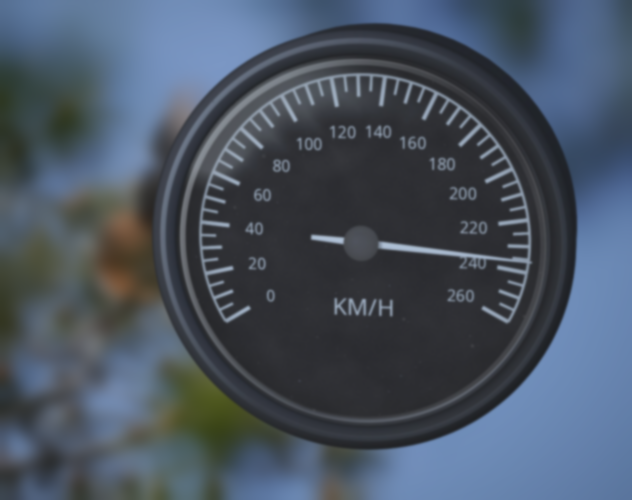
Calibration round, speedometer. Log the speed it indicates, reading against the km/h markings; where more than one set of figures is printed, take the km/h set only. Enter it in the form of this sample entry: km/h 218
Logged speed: km/h 235
